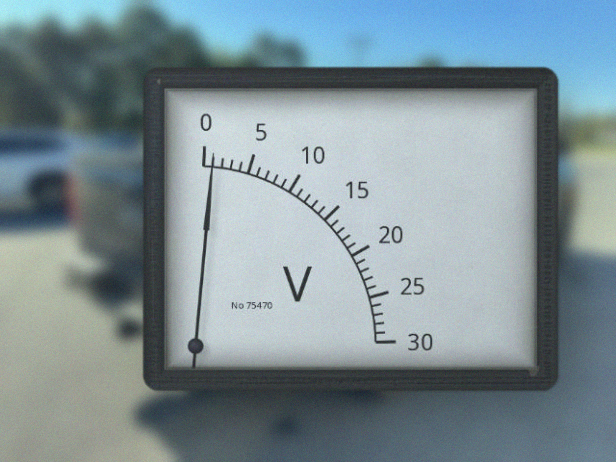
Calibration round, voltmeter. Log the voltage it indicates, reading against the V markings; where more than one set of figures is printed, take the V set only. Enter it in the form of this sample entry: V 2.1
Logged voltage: V 1
